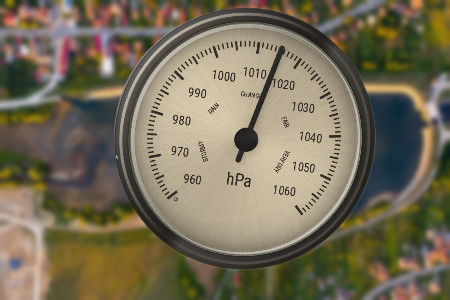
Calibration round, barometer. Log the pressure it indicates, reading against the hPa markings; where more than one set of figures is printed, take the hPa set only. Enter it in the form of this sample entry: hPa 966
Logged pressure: hPa 1015
